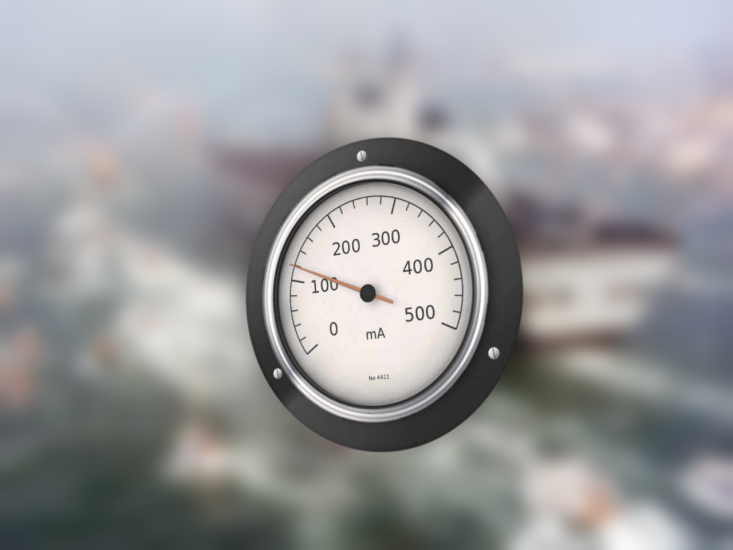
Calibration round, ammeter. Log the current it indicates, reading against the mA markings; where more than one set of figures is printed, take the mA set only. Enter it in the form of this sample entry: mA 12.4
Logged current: mA 120
